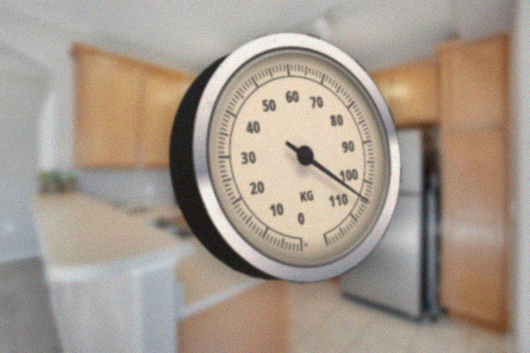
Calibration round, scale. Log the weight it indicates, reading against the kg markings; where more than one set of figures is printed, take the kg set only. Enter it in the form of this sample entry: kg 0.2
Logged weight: kg 105
